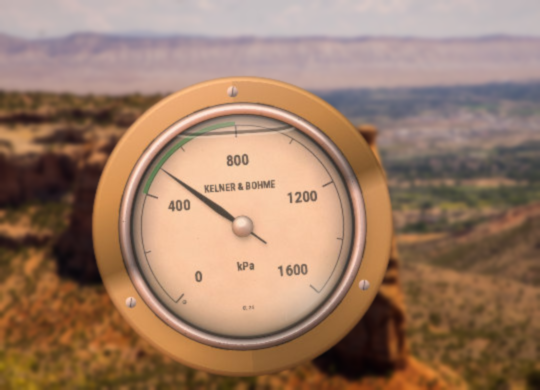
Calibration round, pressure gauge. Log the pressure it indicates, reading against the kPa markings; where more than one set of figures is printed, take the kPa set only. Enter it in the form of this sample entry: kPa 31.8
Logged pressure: kPa 500
